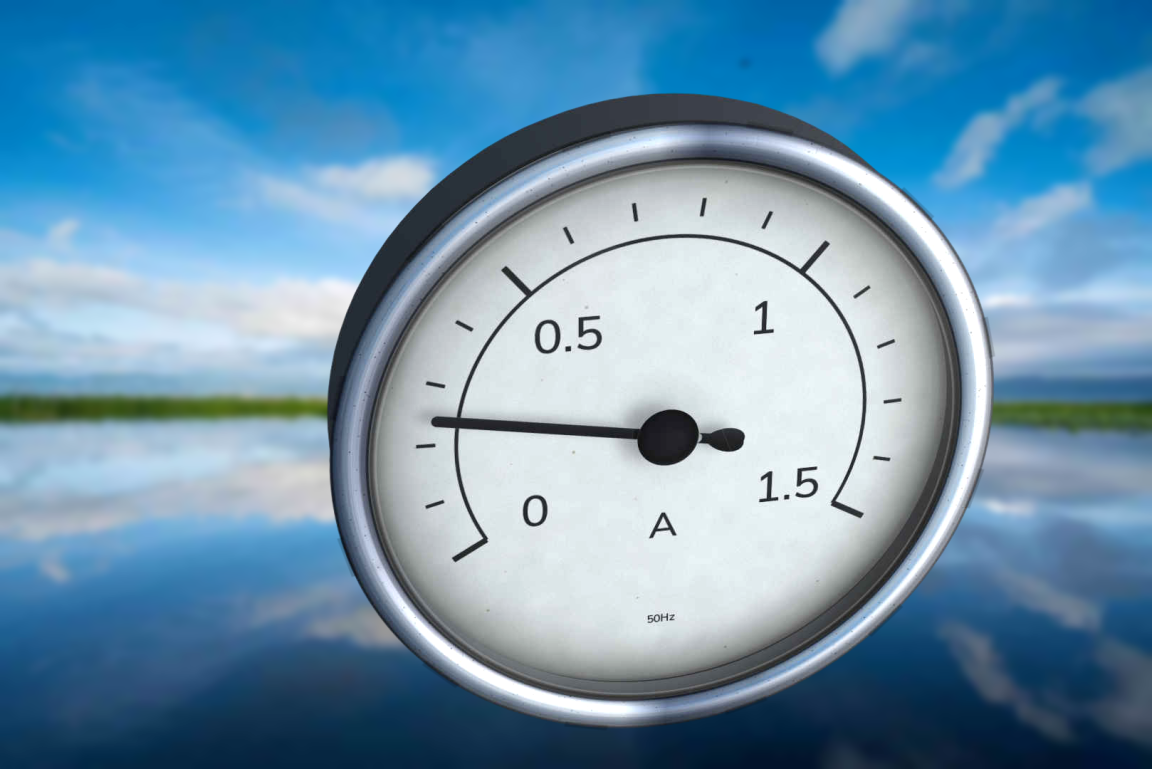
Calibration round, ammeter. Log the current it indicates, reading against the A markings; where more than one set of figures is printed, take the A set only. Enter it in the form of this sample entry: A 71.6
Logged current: A 0.25
